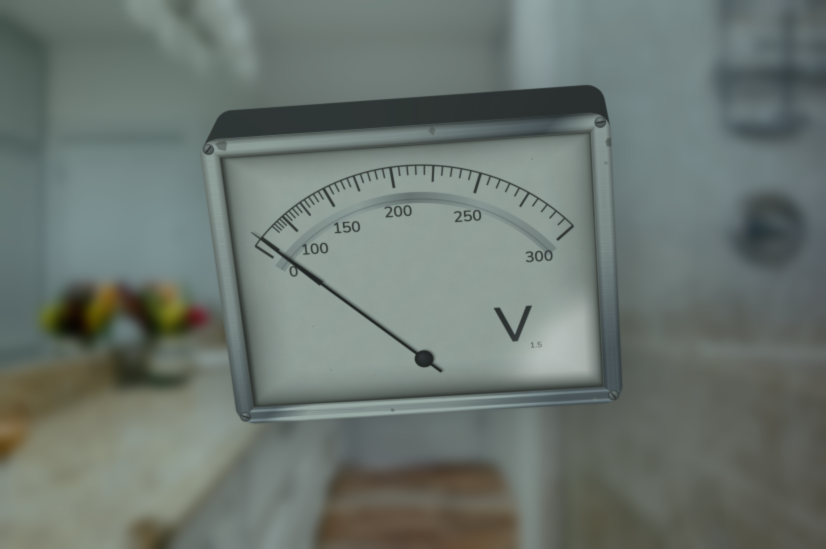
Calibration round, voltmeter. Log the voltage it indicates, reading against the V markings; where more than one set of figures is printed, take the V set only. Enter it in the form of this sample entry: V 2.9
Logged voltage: V 50
